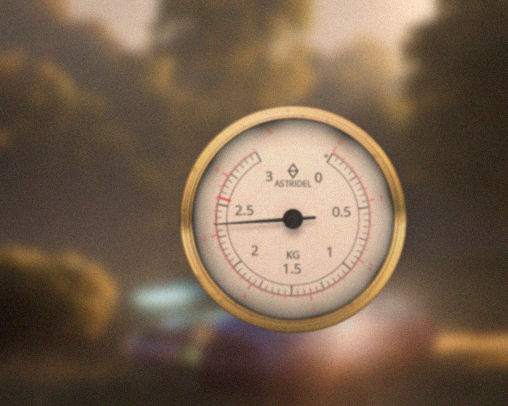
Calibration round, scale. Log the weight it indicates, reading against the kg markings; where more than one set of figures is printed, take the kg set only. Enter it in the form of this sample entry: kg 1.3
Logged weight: kg 2.35
